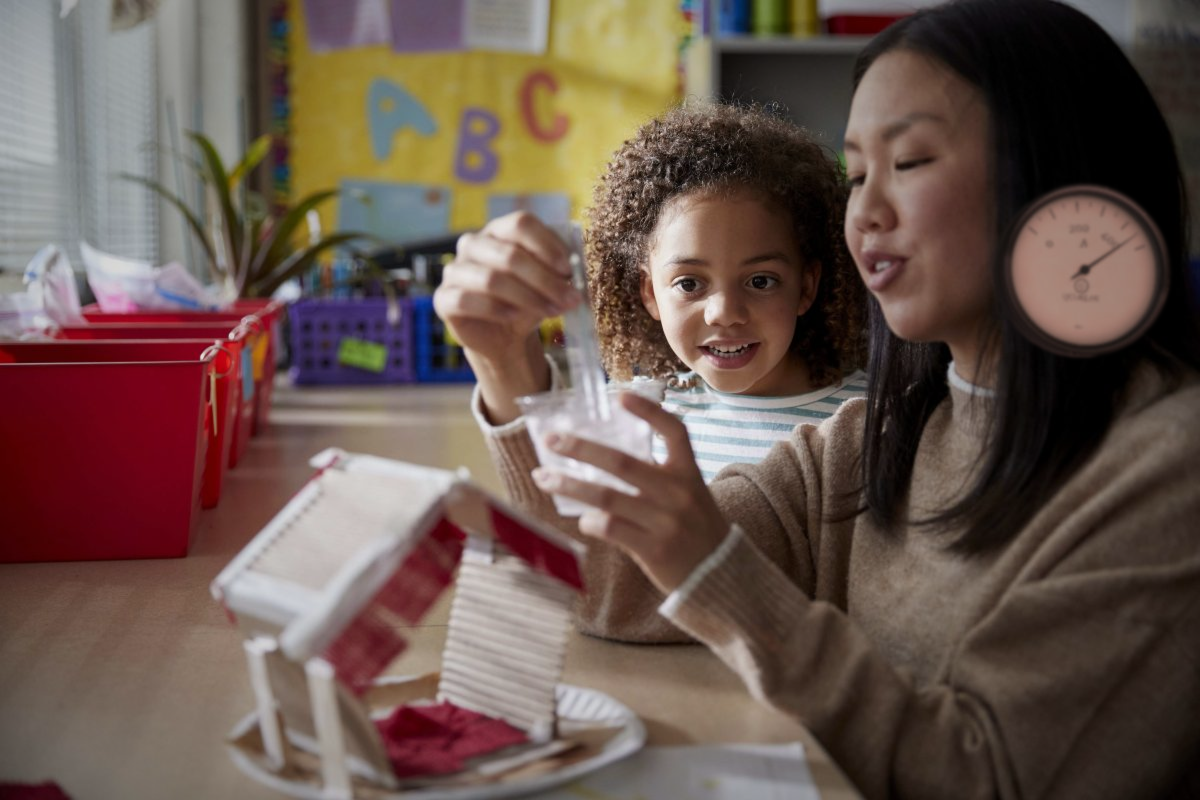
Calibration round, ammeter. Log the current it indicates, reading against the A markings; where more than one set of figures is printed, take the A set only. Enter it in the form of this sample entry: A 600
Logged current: A 450
